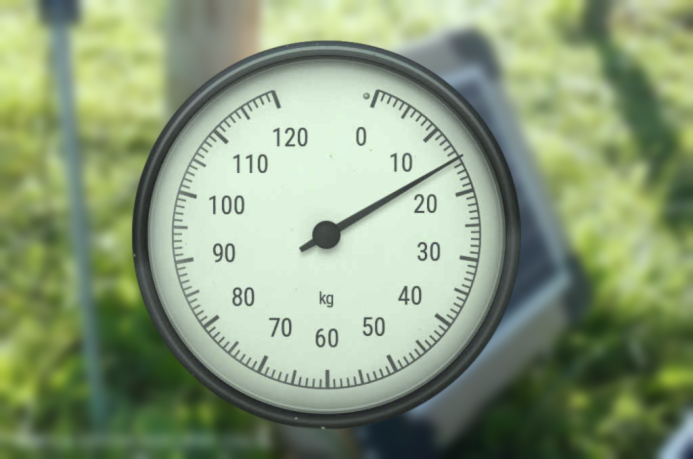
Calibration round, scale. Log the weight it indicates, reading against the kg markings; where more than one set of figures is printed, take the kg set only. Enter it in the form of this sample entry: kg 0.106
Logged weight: kg 15
